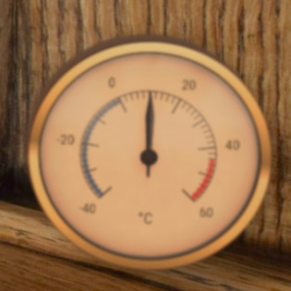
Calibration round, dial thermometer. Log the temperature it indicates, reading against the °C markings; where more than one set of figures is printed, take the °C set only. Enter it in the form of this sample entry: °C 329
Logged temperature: °C 10
